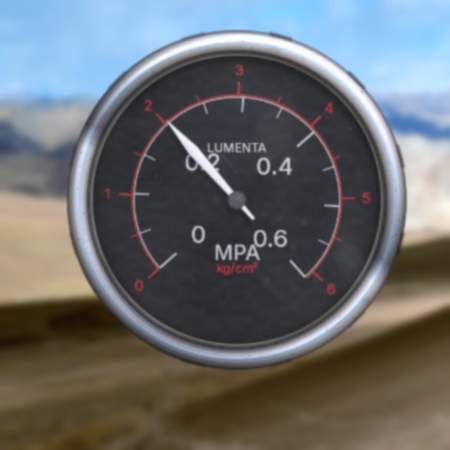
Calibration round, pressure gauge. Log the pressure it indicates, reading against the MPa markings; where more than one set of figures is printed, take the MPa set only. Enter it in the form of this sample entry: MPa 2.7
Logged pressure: MPa 0.2
